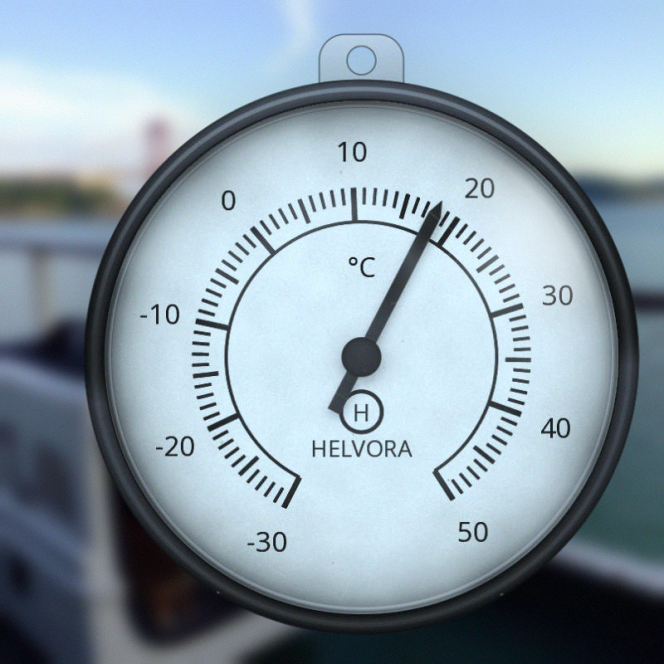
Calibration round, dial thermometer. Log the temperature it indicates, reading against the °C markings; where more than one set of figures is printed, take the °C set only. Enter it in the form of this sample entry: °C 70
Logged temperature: °C 18
